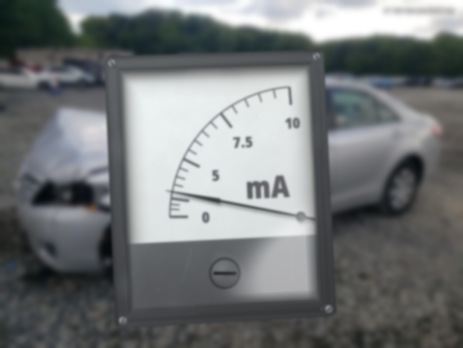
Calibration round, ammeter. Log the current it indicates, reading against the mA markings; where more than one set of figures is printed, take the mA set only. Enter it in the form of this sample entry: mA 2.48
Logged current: mA 3
